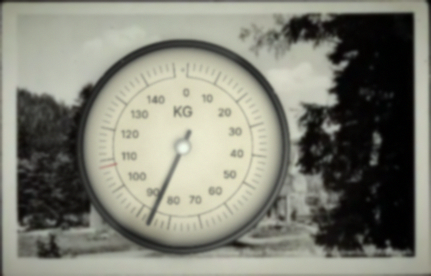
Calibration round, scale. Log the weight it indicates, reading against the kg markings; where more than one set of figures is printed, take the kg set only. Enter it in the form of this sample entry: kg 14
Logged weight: kg 86
